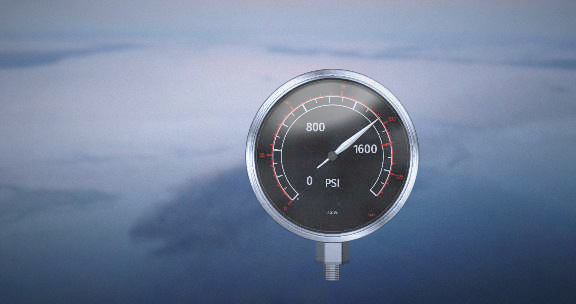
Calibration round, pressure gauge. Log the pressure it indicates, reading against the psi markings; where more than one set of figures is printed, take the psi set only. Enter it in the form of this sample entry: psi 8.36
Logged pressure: psi 1400
